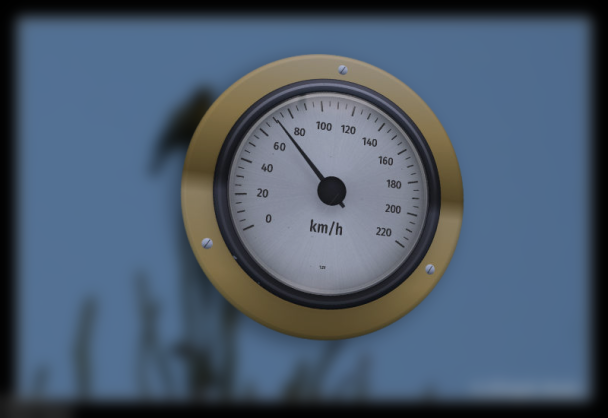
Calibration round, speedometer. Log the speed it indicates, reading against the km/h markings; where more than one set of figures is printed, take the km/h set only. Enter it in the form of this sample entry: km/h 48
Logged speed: km/h 70
